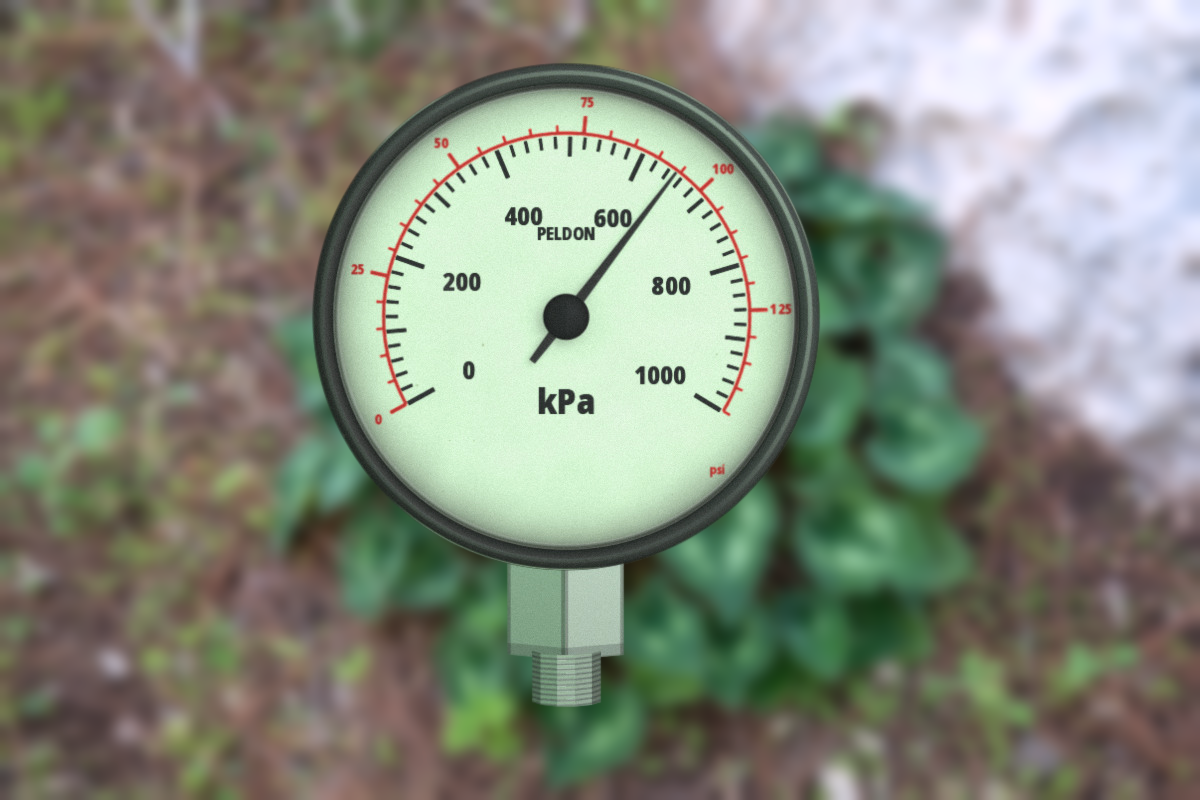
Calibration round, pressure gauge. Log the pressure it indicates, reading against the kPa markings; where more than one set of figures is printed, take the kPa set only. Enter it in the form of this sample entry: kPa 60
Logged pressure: kPa 650
